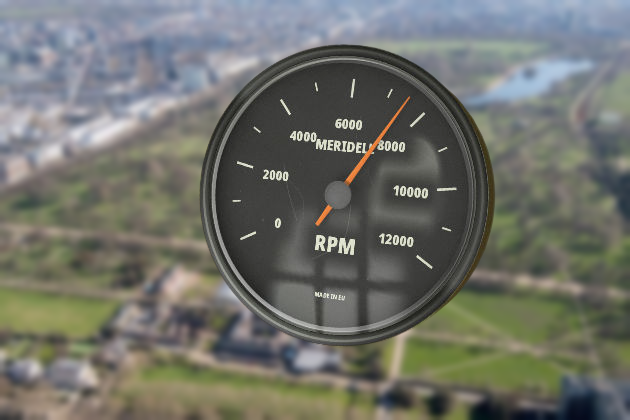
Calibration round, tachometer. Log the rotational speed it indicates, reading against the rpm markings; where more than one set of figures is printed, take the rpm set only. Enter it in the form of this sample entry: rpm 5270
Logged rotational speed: rpm 7500
